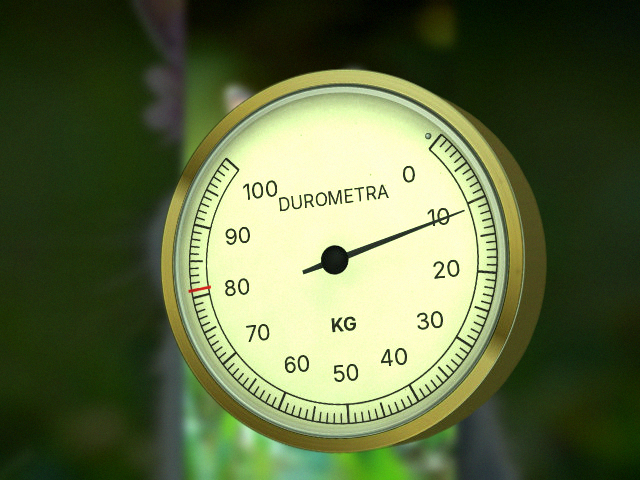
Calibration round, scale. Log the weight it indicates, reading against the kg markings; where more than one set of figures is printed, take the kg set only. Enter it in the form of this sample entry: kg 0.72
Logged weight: kg 11
